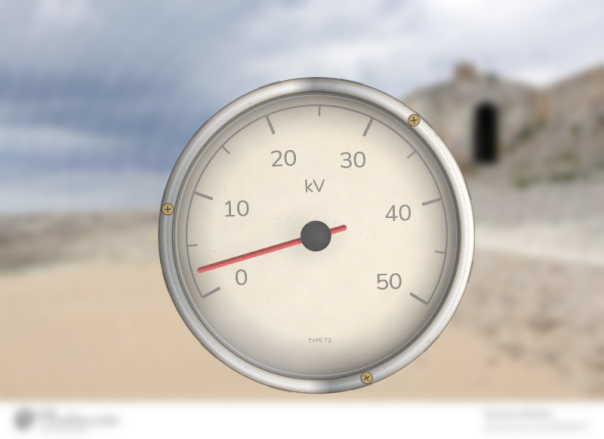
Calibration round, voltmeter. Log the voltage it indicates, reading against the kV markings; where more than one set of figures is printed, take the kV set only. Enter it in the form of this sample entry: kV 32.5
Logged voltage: kV 2.5
